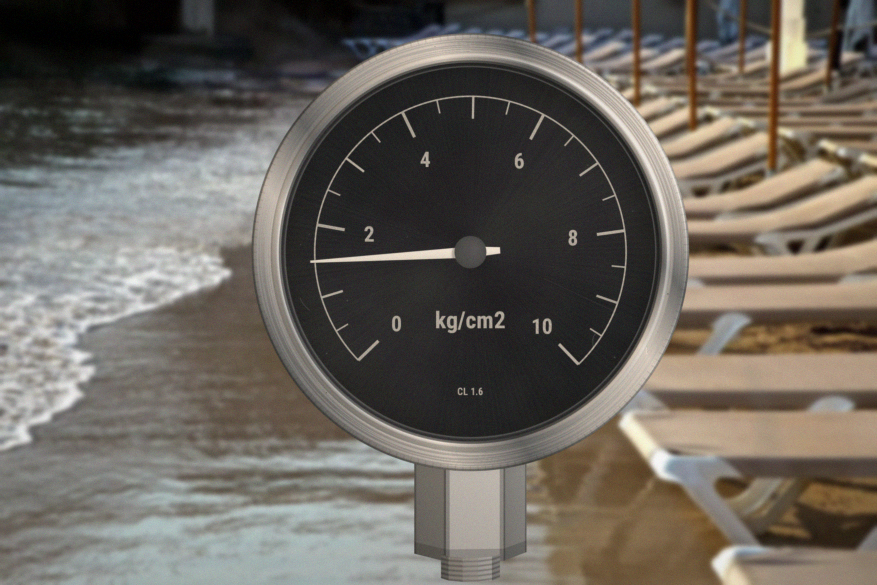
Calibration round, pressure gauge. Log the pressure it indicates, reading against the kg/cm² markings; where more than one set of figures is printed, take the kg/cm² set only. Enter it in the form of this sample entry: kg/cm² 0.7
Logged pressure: kg/cm² 1.5
